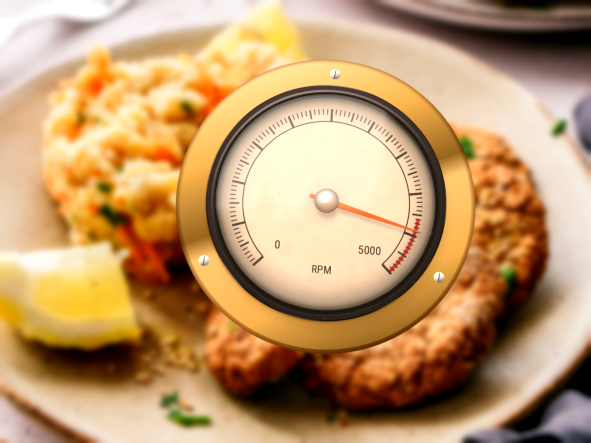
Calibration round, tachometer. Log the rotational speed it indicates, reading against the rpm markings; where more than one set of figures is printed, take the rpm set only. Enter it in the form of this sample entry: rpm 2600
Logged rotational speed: rpm 4450
